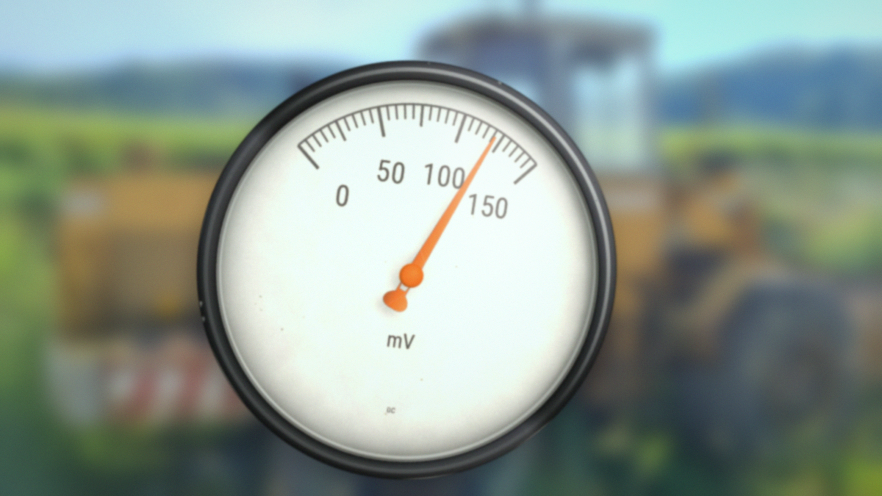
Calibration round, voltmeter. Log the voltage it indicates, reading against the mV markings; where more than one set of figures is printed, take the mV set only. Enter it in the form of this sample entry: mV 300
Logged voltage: mV 120
